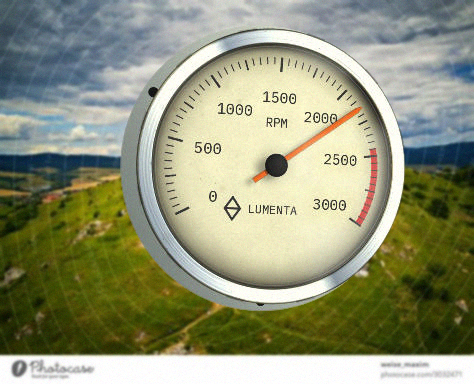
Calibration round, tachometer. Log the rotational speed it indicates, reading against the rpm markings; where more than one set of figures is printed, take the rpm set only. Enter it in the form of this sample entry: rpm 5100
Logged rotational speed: rpm 2150
